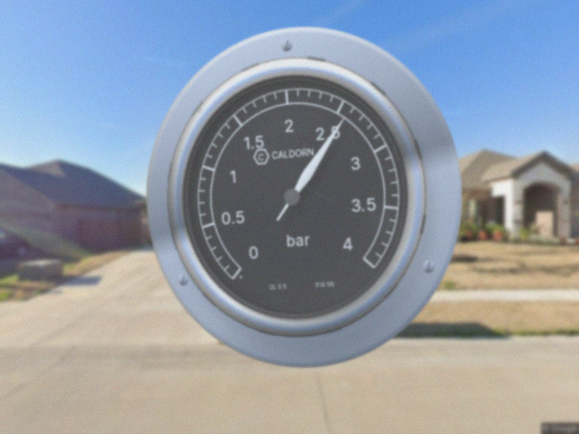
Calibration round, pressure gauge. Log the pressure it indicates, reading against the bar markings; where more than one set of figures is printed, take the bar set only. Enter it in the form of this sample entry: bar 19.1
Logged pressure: bar 2.6
